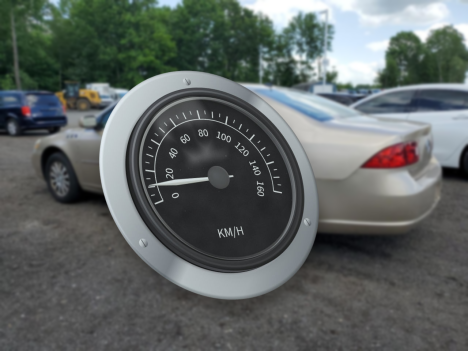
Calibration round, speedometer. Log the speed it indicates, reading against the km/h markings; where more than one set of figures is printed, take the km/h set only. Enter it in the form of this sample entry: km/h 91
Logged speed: km/h 10
